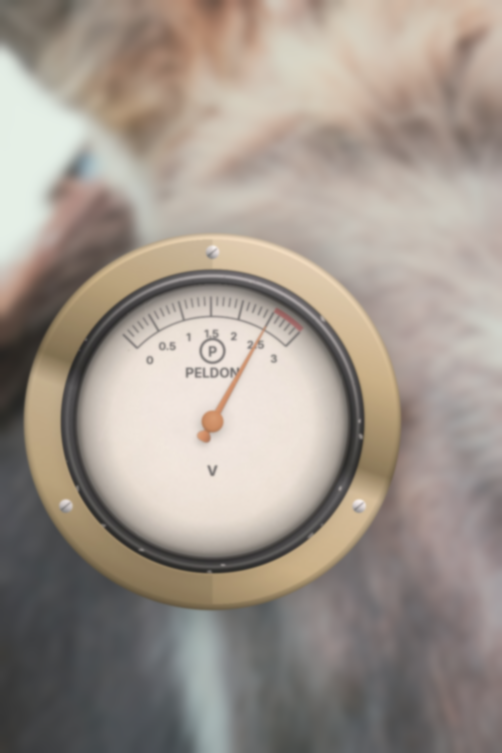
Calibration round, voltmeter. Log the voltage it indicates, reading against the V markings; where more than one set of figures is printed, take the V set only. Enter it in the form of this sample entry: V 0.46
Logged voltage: V 2.5
